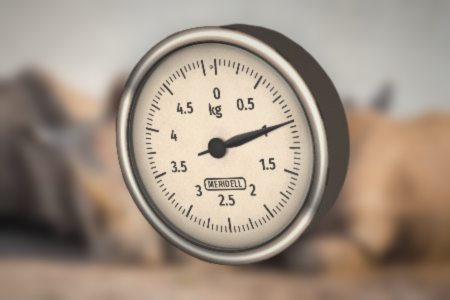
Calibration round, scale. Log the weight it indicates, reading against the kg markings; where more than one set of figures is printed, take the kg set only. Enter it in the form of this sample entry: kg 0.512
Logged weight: kg 1
